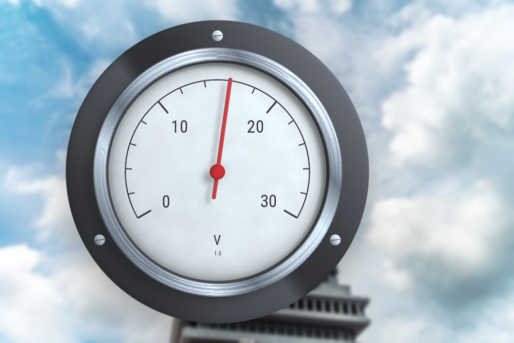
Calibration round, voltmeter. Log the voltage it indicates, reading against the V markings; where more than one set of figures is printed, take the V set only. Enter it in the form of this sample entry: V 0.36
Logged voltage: V 16
